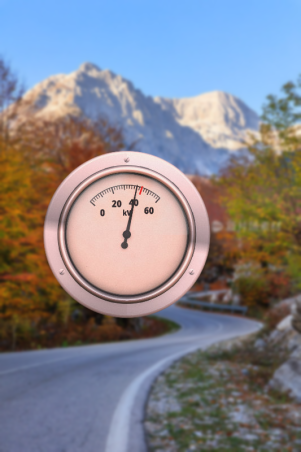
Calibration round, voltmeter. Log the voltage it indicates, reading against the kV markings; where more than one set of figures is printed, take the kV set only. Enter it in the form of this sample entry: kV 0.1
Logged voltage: kV 40
